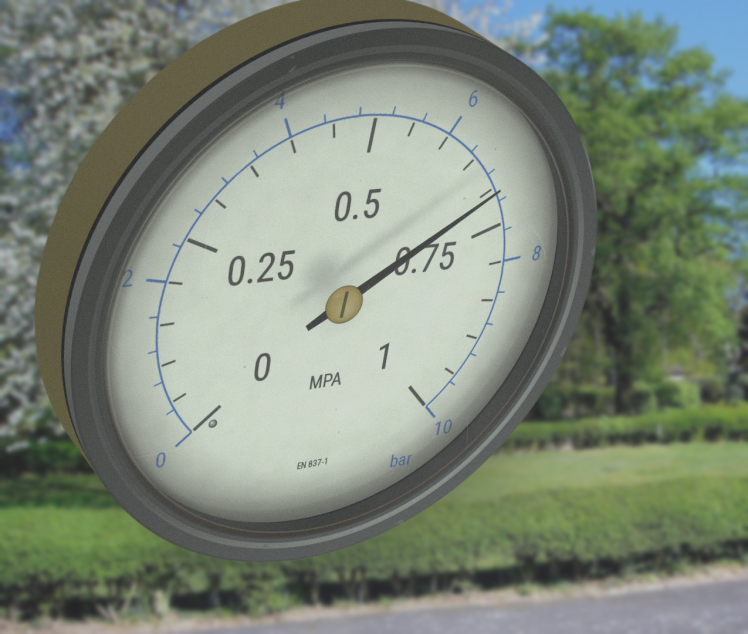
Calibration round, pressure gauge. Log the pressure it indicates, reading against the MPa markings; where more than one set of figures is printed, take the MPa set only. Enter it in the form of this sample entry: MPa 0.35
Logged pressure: MPa 0.7
